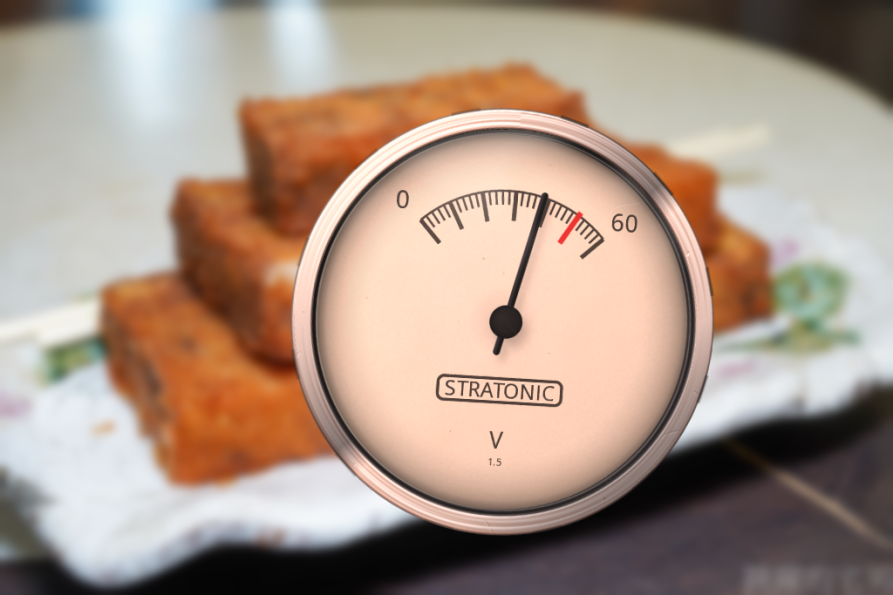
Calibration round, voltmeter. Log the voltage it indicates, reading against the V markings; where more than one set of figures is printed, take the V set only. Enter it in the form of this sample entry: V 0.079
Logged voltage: V 38
